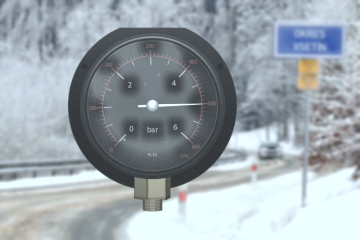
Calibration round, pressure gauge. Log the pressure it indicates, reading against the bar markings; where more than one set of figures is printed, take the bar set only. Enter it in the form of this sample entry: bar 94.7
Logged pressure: bar 5
